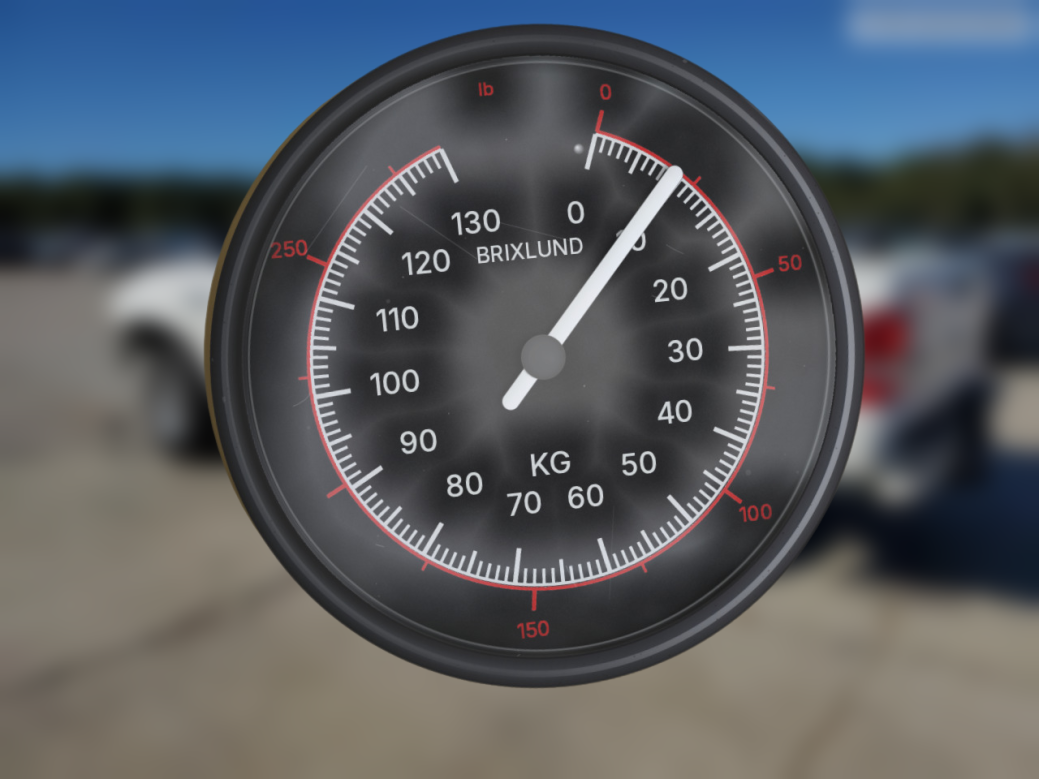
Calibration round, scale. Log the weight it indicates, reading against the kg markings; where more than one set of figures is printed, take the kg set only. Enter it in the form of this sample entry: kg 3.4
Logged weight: kg 9
